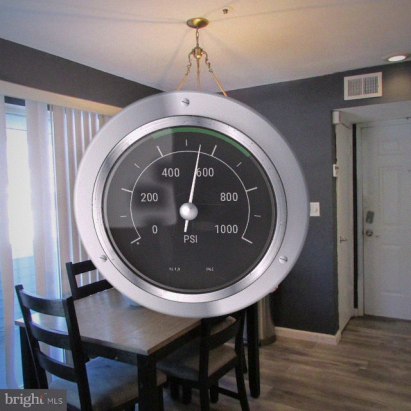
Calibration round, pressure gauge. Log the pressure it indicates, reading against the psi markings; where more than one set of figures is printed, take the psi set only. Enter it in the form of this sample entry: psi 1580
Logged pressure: psi 550
